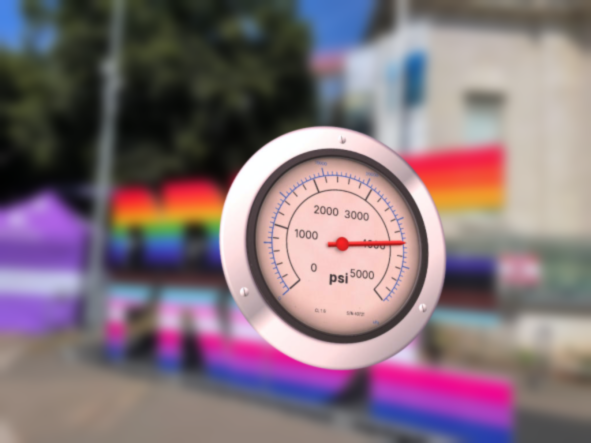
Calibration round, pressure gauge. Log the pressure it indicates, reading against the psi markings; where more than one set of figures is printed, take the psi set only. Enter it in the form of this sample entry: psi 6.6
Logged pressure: psi 4000
